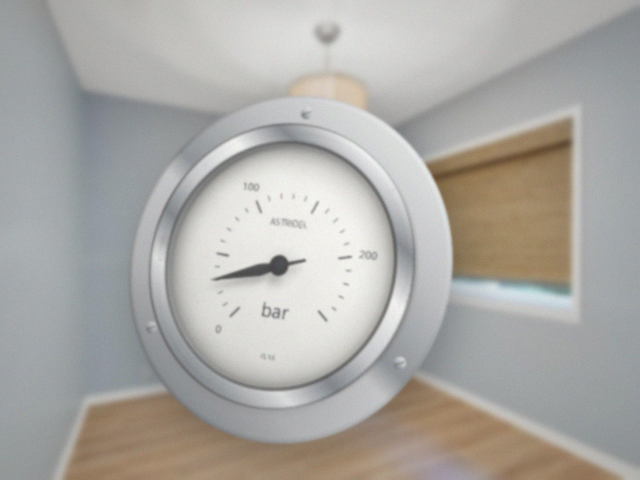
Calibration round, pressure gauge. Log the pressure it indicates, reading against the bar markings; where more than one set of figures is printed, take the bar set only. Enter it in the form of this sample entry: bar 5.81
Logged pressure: bar 30
